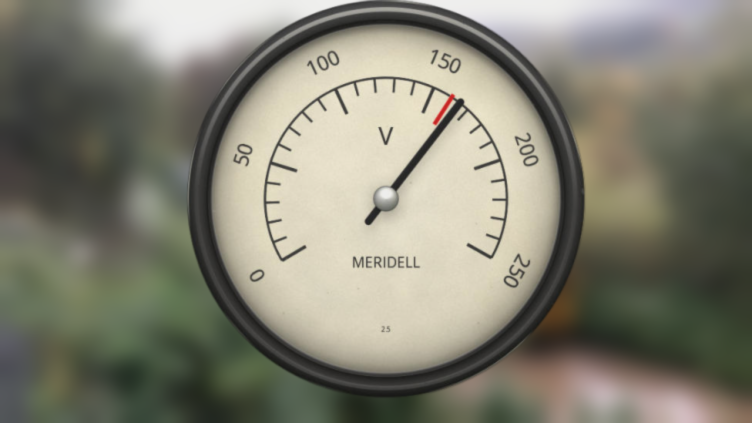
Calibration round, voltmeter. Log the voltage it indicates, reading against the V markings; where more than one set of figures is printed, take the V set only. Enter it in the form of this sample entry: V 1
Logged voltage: V 165
